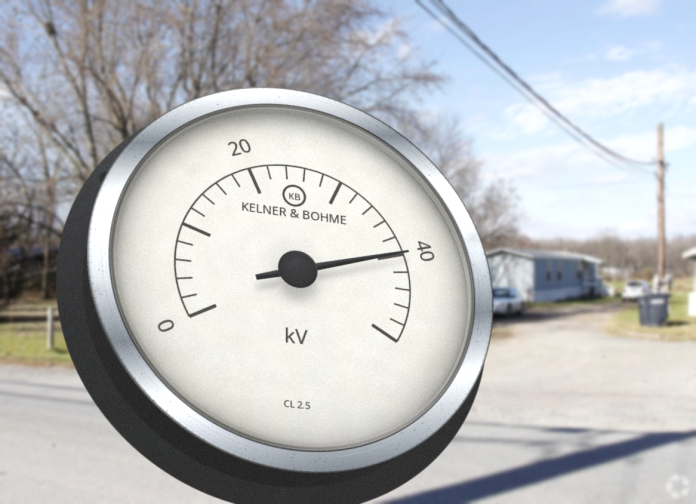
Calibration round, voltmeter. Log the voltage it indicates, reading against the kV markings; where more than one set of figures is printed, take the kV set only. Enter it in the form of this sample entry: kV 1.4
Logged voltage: kV 40
